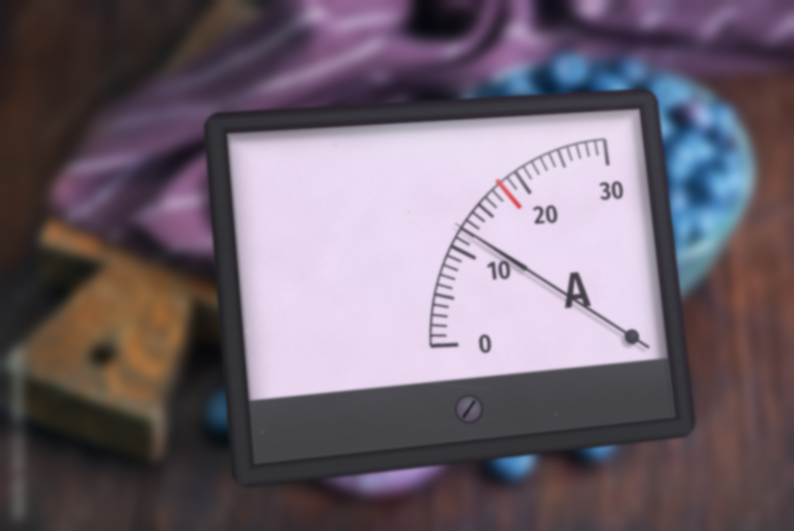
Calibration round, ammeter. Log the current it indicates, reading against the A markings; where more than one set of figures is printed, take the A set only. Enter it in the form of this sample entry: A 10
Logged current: A 12
